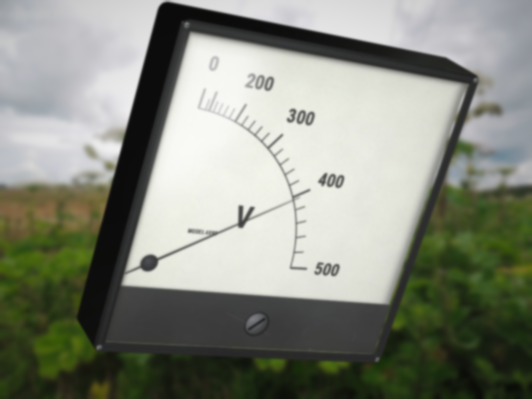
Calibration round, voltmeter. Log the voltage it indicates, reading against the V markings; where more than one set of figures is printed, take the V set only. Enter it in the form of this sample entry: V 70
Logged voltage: V 400
